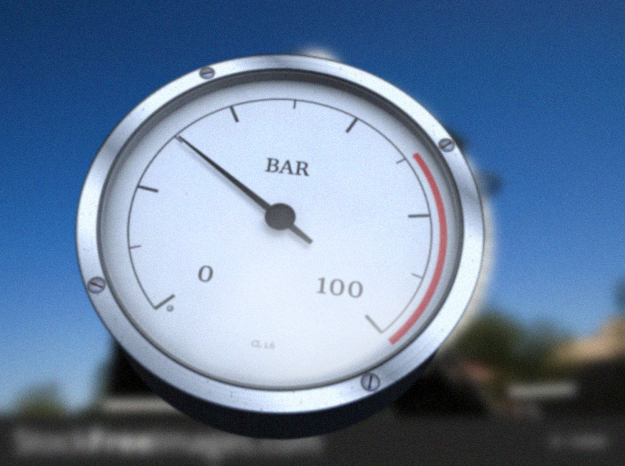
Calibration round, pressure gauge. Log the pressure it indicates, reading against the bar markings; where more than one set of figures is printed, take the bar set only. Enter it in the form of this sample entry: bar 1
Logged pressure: bar 30
